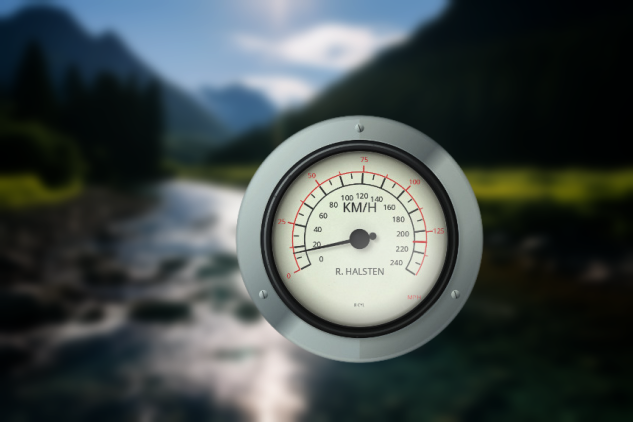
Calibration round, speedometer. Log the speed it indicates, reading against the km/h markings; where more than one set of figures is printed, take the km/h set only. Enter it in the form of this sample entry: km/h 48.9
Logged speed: km/h 15
